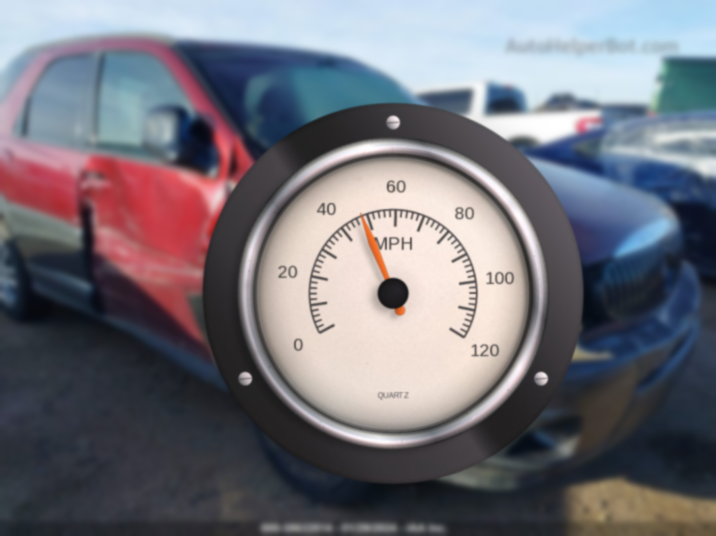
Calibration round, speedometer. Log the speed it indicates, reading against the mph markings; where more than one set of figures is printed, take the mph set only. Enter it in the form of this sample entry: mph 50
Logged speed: mph 48
